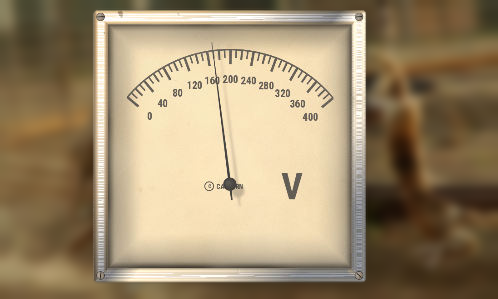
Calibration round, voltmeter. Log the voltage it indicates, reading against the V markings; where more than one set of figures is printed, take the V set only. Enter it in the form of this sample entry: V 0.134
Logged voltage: V 170
